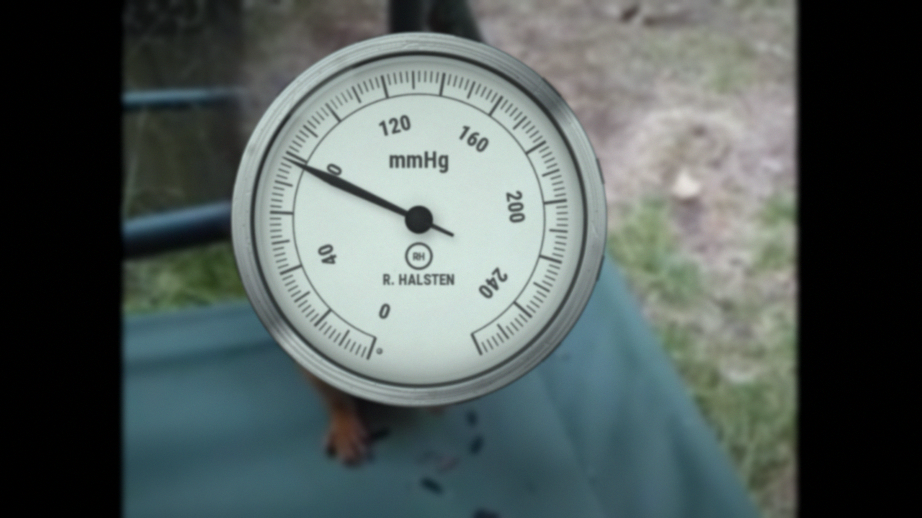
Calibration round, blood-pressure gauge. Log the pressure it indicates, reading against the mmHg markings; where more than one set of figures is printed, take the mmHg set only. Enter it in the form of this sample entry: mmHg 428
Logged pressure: mmHg 78
